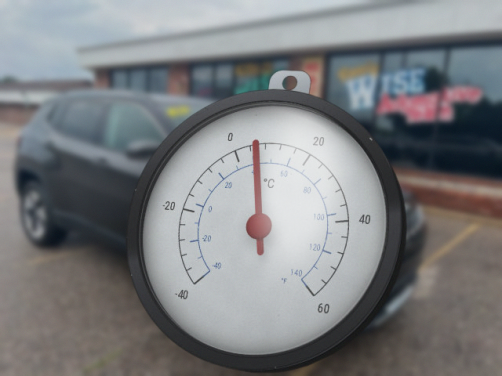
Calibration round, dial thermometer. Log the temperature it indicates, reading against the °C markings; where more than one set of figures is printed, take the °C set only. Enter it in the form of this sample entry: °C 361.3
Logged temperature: °C 6
